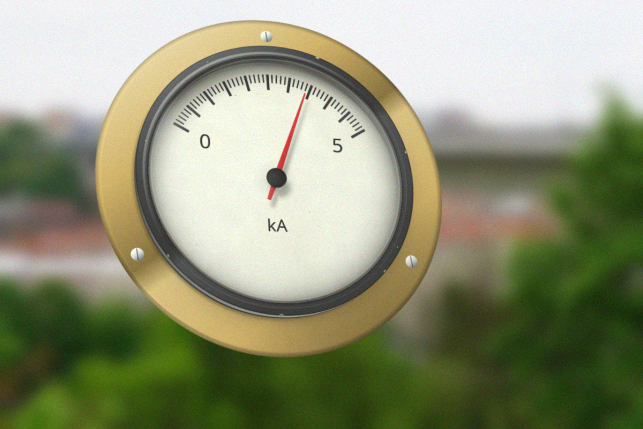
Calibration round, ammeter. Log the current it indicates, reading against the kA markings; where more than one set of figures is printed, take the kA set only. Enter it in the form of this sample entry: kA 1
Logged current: kA 3.4
